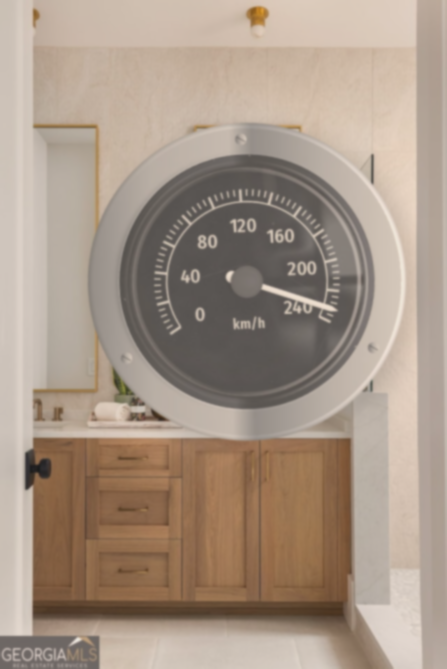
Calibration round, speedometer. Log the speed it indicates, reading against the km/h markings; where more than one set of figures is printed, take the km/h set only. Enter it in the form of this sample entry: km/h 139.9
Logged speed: km/h 232
